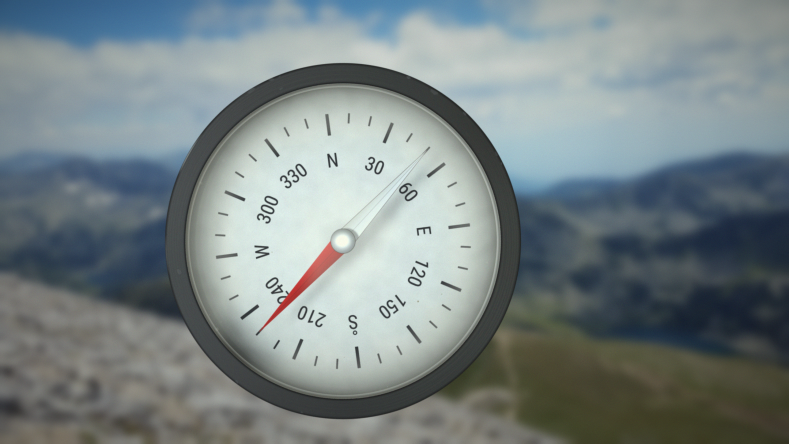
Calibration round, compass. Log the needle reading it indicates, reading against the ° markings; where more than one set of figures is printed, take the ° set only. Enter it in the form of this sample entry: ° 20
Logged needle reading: ° 230
